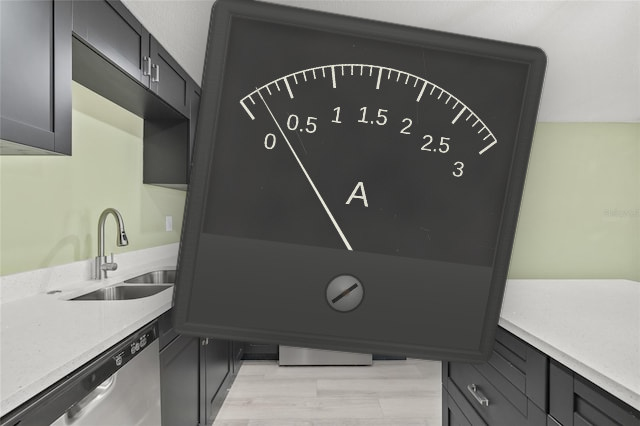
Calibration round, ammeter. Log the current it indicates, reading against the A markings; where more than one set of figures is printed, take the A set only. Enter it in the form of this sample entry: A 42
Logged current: A 0.2
